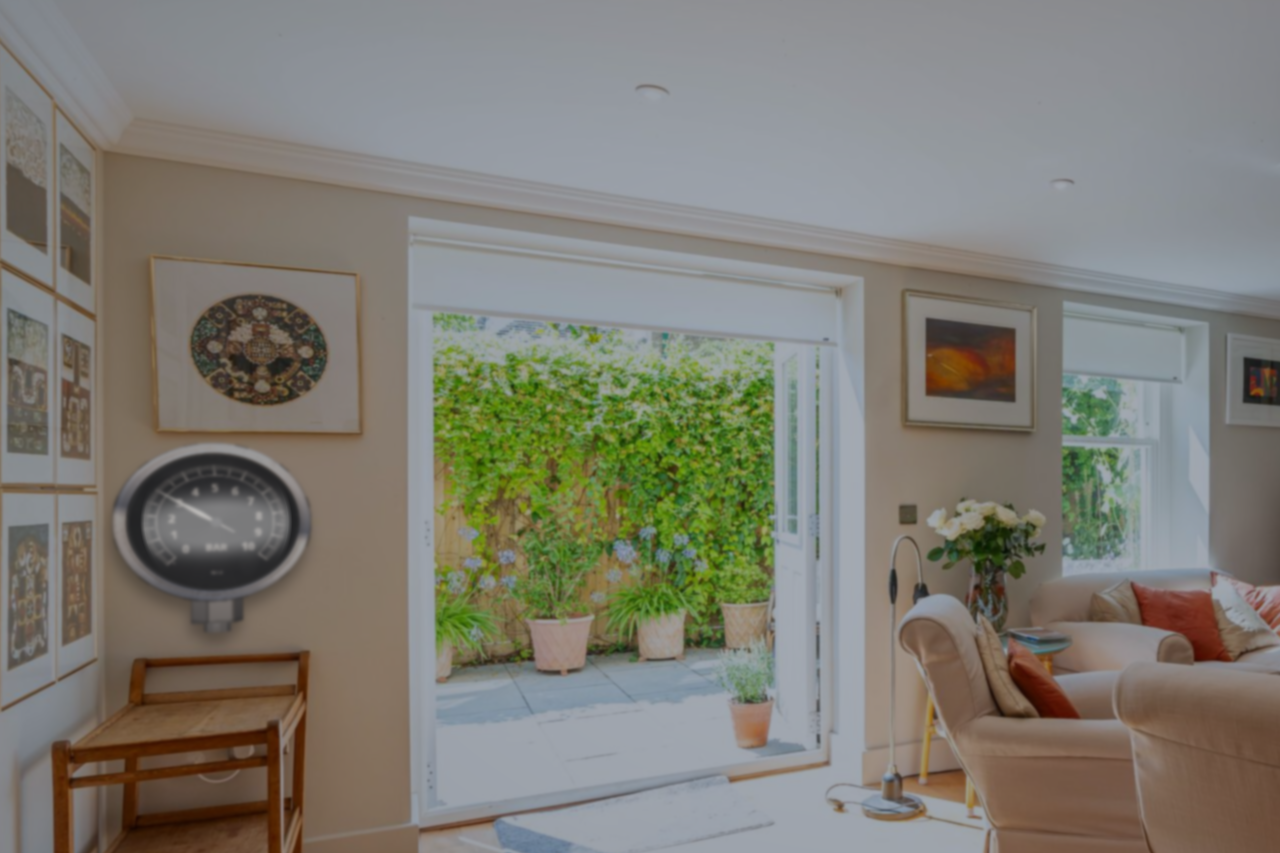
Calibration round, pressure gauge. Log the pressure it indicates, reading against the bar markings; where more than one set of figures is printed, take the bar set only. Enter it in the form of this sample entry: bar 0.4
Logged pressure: bar 3
